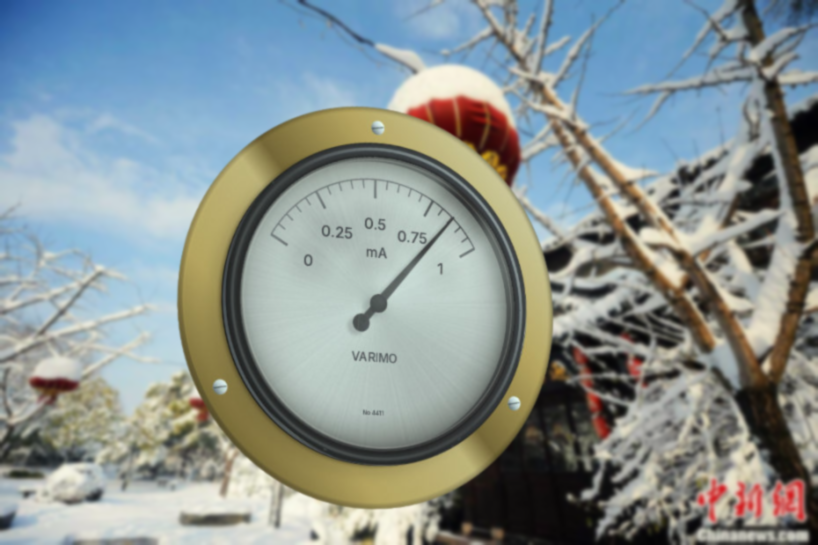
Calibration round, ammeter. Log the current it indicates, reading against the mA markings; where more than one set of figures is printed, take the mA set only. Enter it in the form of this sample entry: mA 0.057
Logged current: mA 0.85
